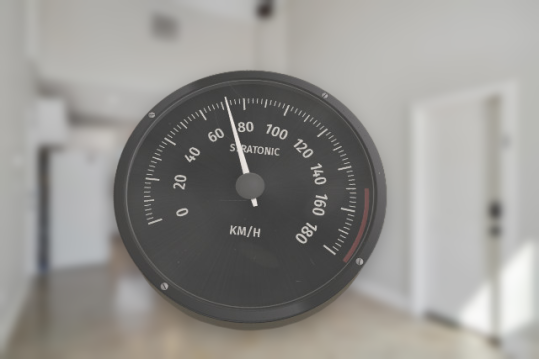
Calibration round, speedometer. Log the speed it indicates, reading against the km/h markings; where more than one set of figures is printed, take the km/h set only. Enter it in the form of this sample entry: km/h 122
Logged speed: km/h 72
